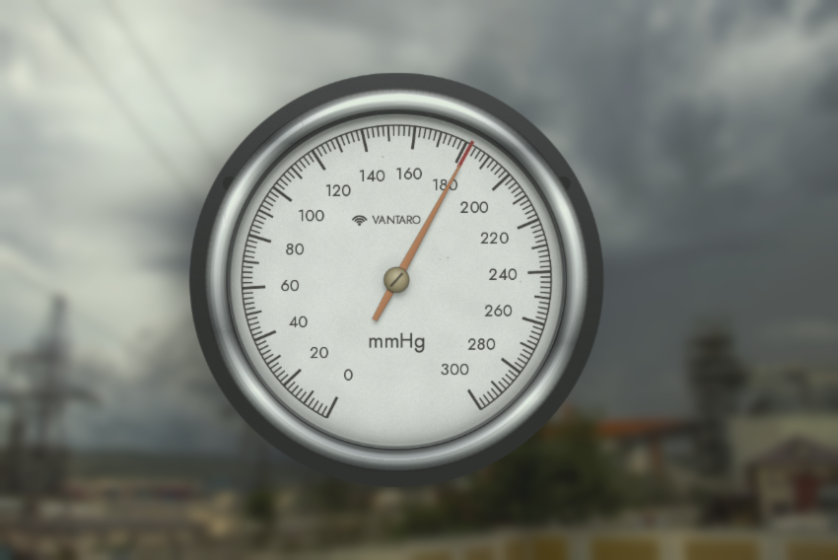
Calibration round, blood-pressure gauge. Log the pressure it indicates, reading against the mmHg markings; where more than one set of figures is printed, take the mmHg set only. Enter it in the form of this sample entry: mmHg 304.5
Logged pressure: mmHg 182
